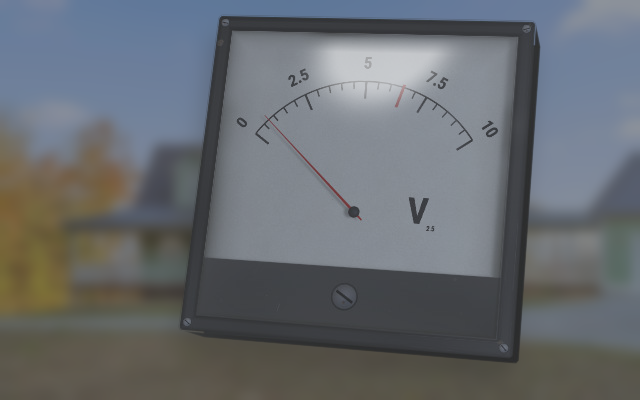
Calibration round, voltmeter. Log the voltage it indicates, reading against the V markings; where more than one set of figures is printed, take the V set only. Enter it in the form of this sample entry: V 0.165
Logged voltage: V 0.75
